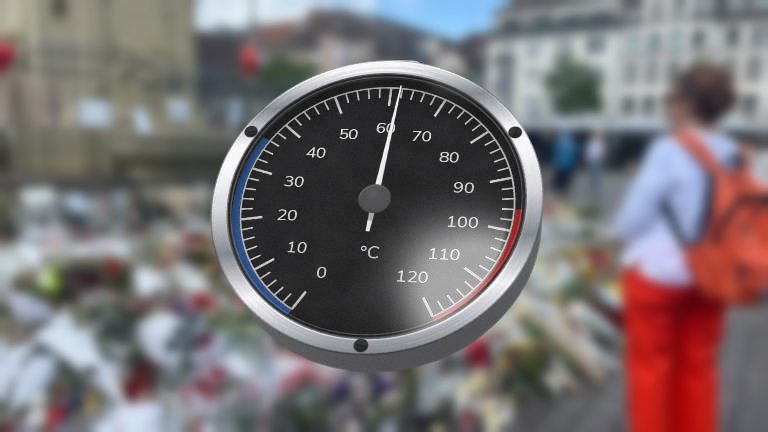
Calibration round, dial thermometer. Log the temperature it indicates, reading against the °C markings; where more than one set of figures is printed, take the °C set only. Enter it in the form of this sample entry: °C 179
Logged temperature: °C 62
